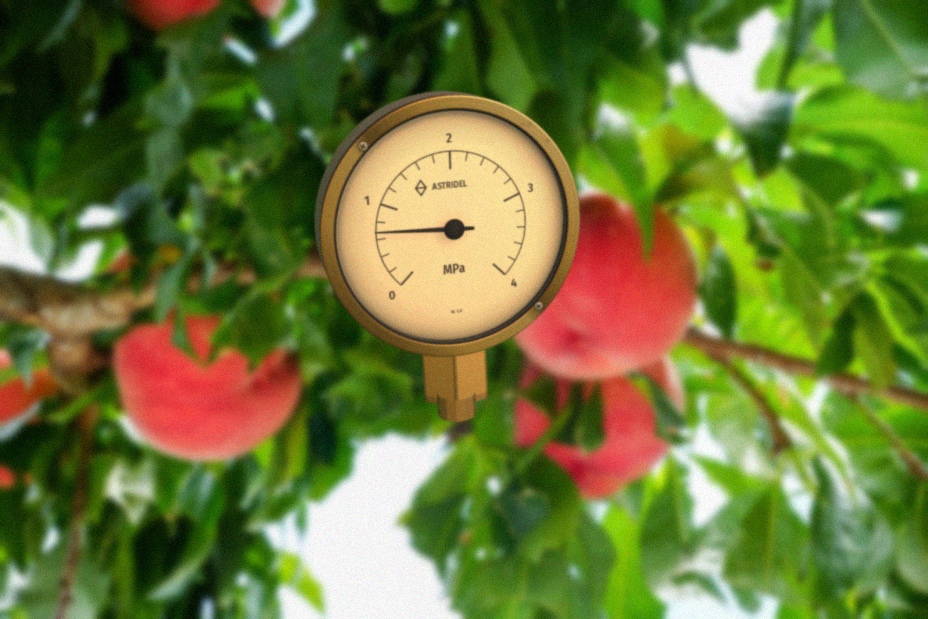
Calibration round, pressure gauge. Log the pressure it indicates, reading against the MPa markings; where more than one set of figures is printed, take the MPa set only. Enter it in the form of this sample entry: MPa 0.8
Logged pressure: MPa 0.7
